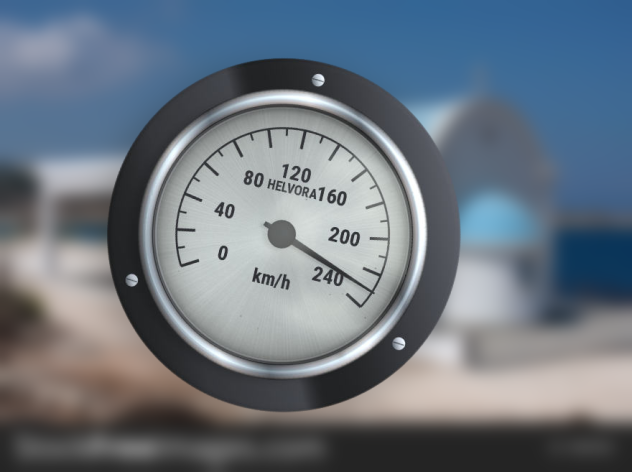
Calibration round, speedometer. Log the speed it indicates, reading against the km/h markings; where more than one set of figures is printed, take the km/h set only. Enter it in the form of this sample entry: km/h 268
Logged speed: km/h 230
